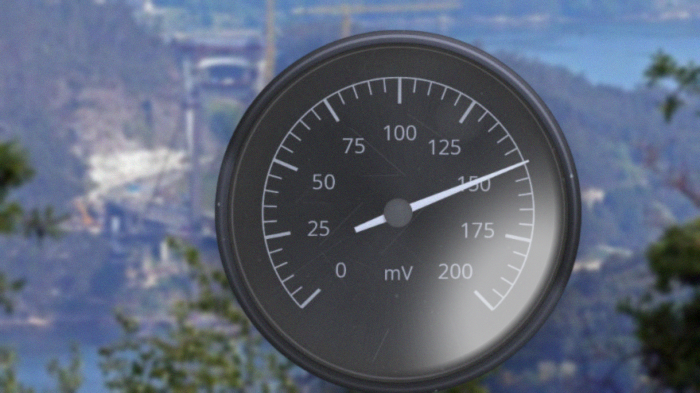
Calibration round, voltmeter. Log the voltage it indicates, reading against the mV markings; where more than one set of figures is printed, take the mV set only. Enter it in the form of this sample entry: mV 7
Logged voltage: mV 150
